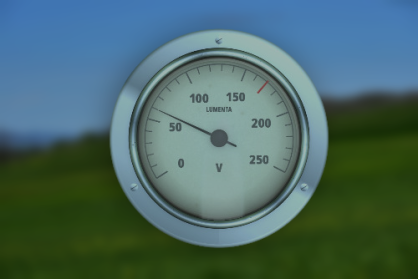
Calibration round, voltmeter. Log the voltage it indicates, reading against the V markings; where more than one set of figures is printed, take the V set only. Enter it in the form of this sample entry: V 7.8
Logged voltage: V 60
